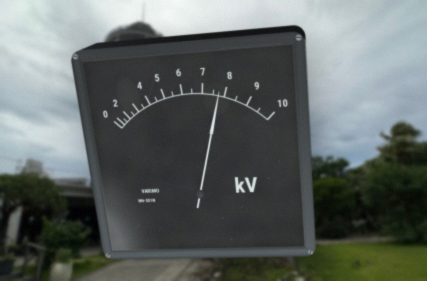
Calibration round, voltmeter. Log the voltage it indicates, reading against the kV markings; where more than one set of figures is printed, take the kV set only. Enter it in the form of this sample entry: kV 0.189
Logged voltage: kV 7.75
